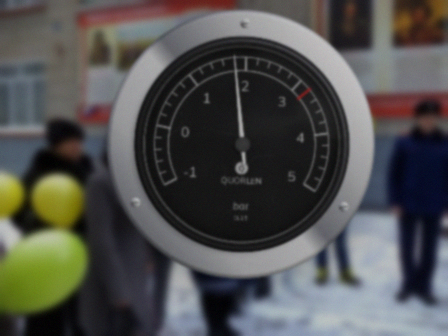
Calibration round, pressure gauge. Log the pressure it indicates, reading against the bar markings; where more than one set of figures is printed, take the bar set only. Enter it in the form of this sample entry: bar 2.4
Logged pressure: bar 1.8
